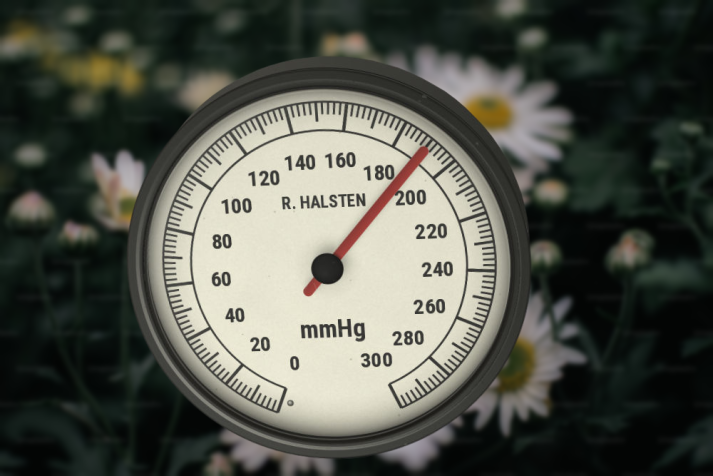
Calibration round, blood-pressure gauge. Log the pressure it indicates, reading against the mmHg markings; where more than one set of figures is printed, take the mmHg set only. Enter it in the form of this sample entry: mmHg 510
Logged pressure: mmHg 190
